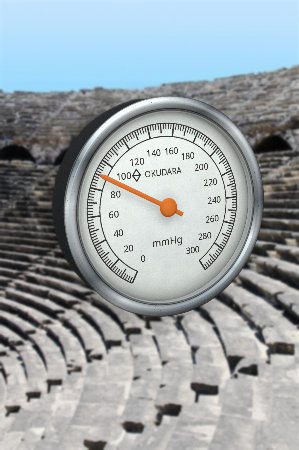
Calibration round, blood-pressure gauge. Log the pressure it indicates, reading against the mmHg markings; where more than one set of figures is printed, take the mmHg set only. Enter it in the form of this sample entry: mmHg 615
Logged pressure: mmHg 90
